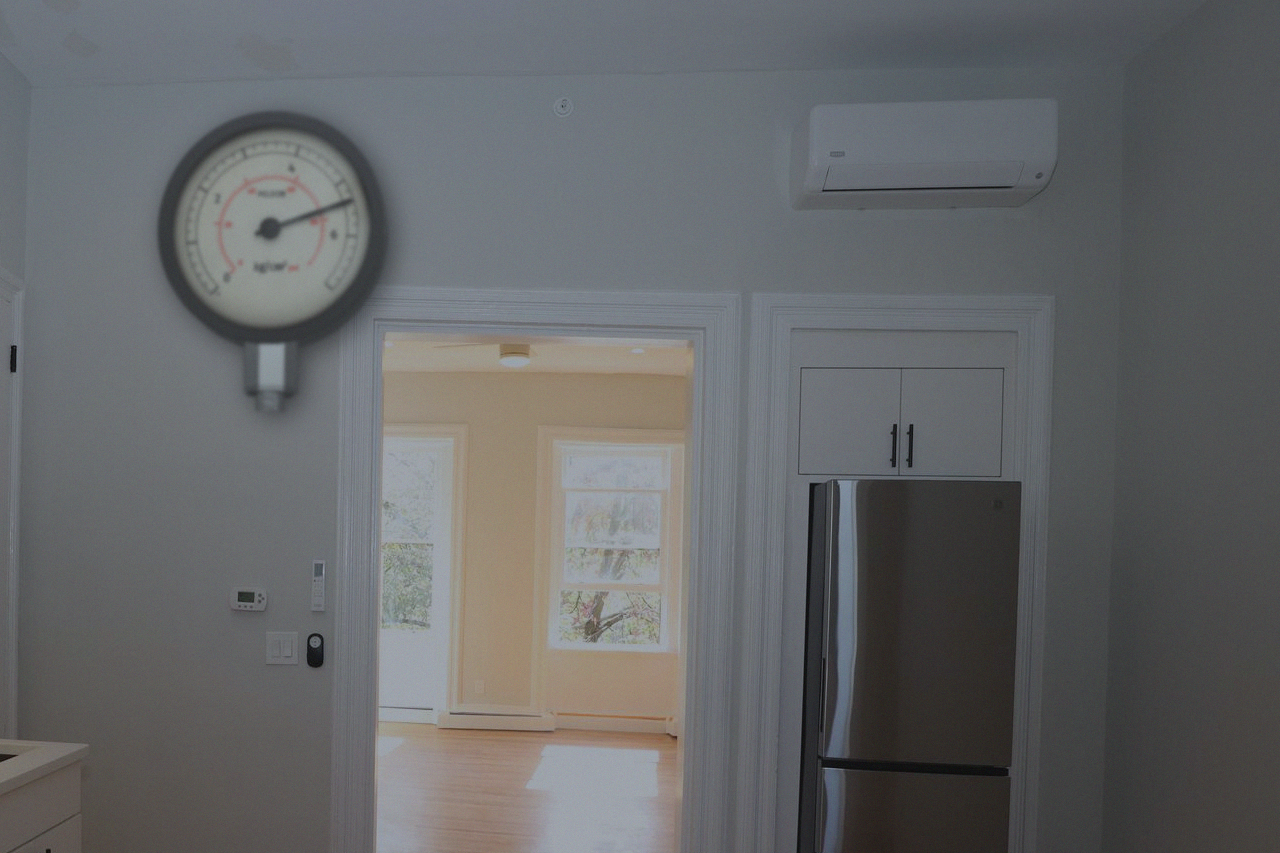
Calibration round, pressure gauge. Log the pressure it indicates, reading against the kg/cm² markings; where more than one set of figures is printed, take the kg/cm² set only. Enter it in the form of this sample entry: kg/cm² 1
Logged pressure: kg/cm² 5.4
